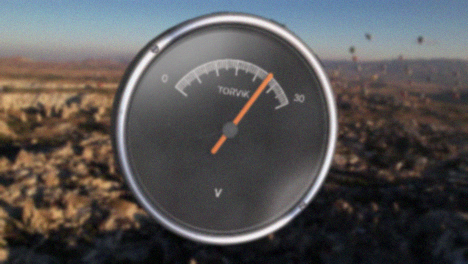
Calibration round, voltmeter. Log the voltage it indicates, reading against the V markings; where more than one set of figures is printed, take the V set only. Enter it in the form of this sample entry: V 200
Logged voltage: V 22.5
